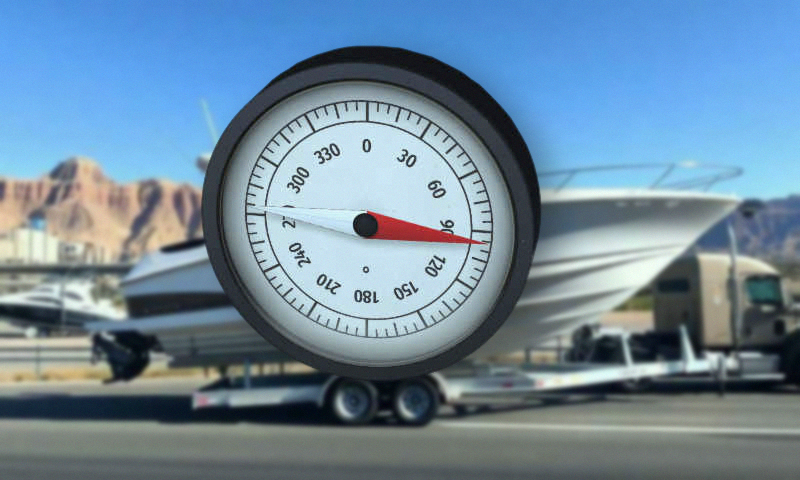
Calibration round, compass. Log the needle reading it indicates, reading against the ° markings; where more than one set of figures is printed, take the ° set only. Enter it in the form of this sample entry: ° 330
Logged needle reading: ° 95
